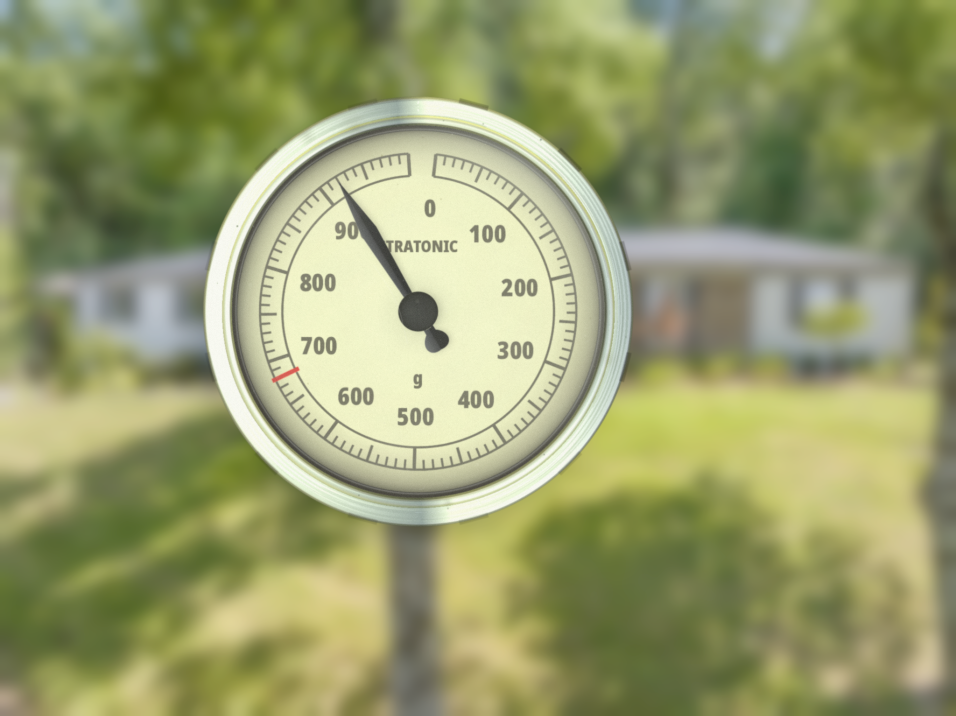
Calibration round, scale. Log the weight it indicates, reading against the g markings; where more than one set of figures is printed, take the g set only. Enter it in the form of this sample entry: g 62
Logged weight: g 920
